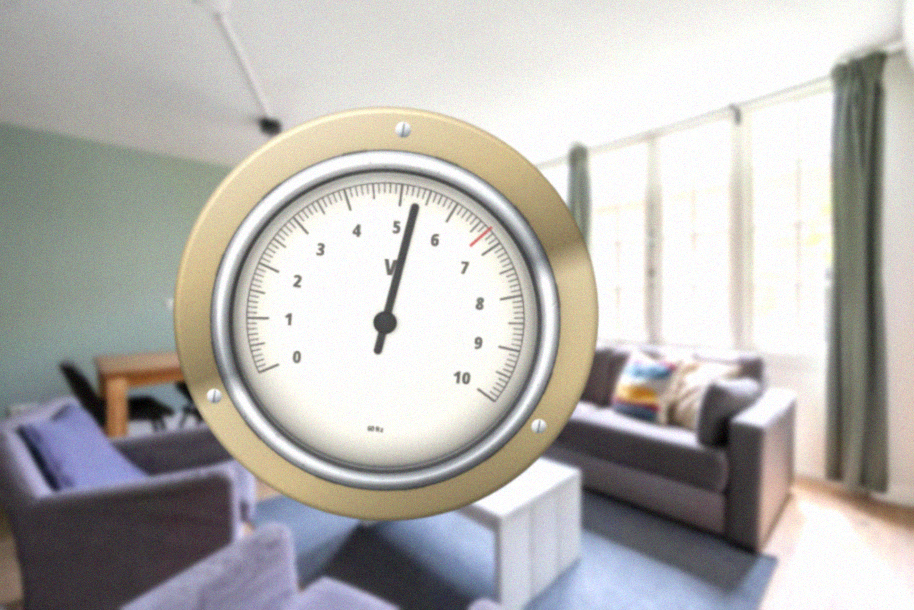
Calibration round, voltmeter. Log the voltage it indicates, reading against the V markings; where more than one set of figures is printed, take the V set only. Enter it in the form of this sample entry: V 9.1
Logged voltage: V 5.3
